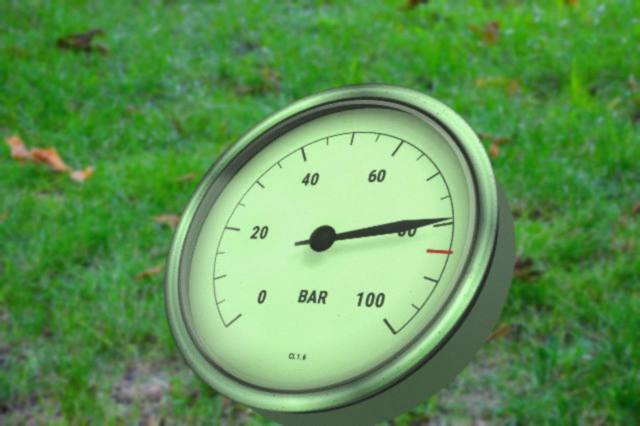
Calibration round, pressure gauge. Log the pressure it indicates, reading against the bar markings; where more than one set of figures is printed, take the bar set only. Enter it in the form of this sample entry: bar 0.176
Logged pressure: bar 80
